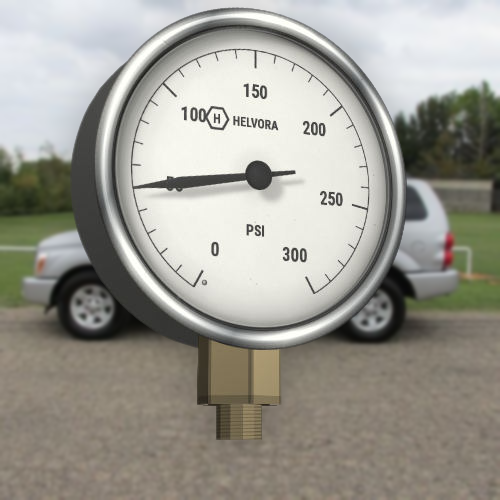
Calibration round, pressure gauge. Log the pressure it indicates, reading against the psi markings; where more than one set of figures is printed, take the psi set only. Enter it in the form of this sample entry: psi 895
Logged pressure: psi 50
